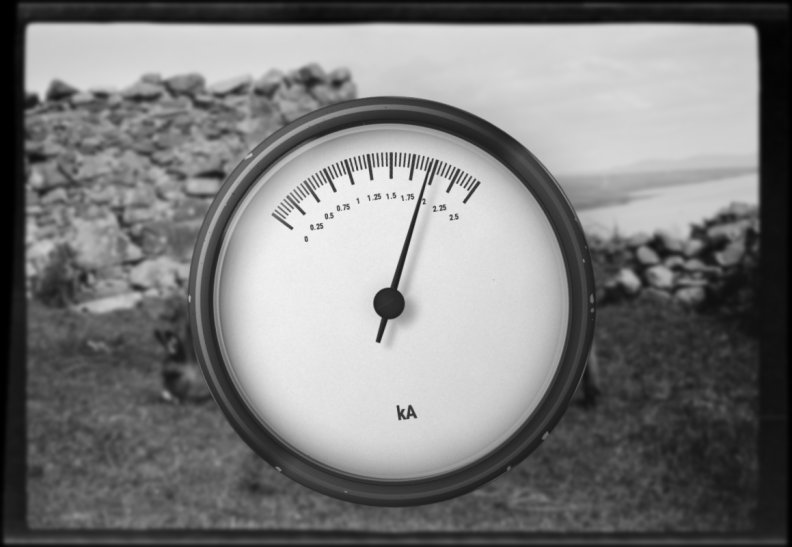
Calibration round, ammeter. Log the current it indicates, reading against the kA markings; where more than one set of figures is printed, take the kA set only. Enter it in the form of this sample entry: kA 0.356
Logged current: kA 1.95
